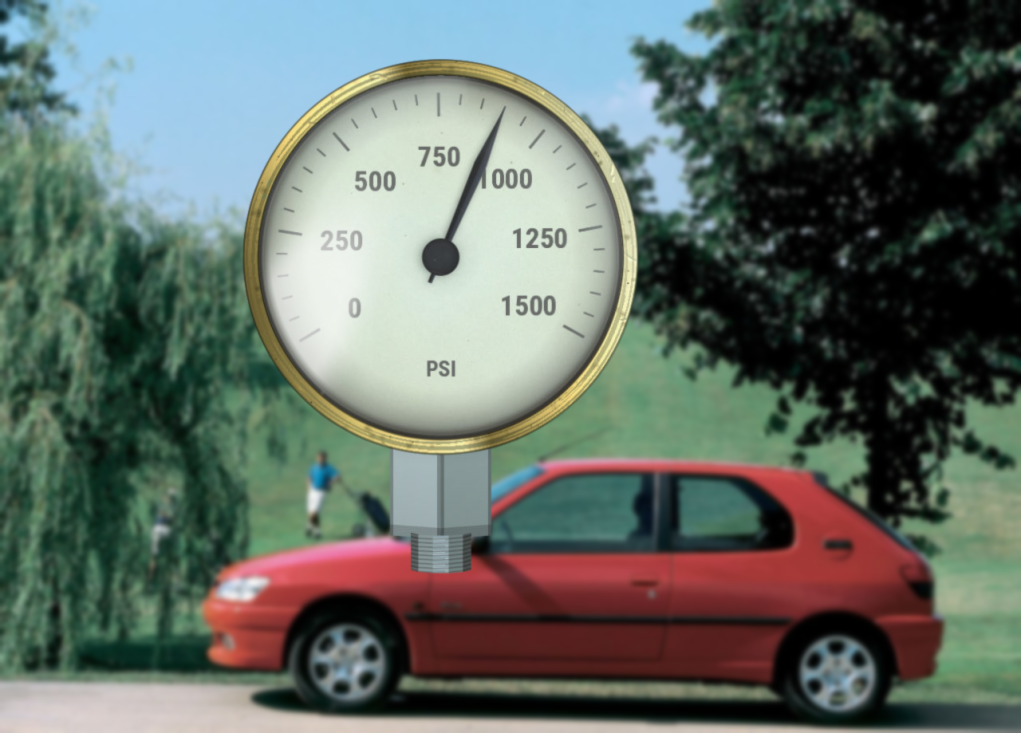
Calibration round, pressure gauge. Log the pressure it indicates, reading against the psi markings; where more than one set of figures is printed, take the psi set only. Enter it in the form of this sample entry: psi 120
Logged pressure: psi 900
